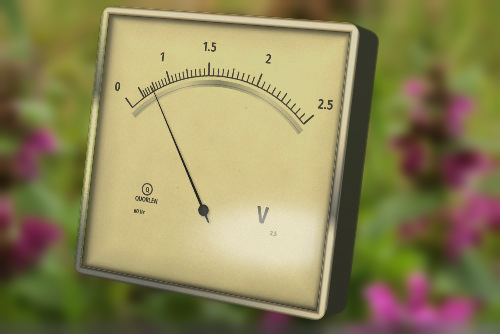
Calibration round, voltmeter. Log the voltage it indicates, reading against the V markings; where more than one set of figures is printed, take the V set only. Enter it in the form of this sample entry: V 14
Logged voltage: V 0.75
